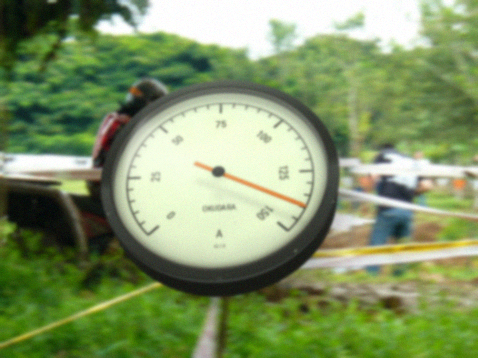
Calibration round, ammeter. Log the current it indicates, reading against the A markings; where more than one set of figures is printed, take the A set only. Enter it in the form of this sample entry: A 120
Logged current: A 140
